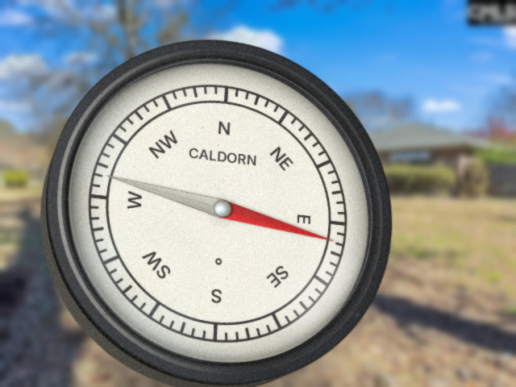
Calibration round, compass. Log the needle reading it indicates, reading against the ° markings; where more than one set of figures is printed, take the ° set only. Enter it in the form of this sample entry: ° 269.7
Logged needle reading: ° 100
